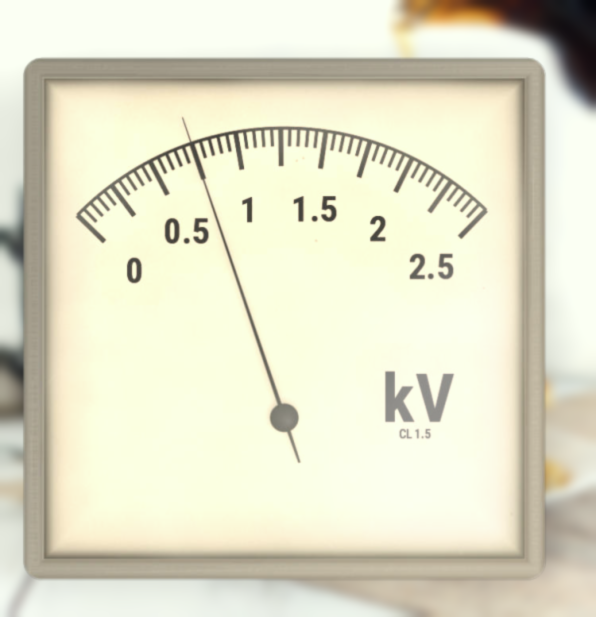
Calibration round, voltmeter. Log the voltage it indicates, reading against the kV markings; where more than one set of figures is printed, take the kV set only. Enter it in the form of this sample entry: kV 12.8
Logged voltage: kV 0.75
